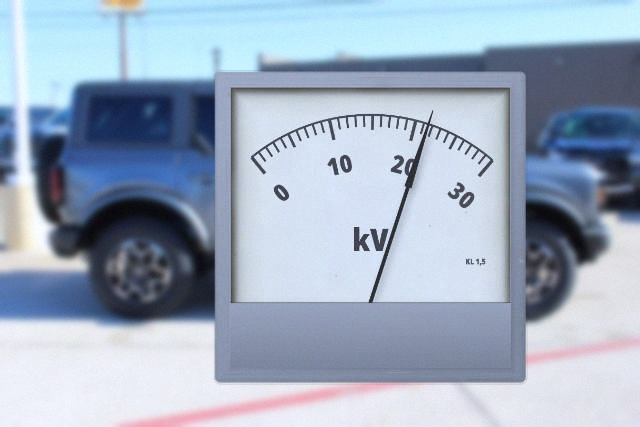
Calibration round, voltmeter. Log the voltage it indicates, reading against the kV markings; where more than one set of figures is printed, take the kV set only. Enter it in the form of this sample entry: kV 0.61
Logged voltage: kV 21.5
